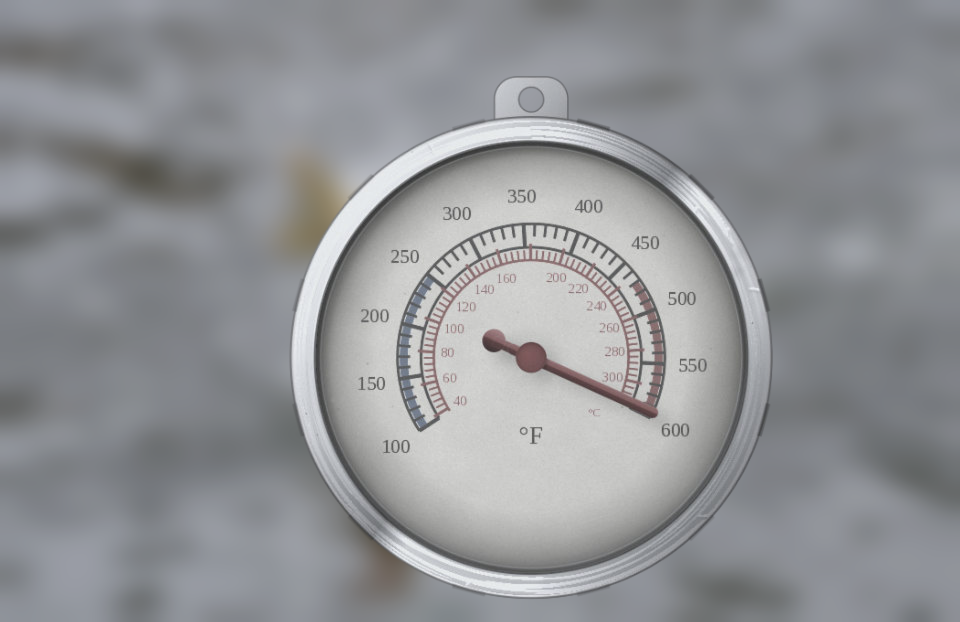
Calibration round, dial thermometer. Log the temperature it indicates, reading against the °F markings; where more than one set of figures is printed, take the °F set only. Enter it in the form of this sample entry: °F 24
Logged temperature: °F 595
